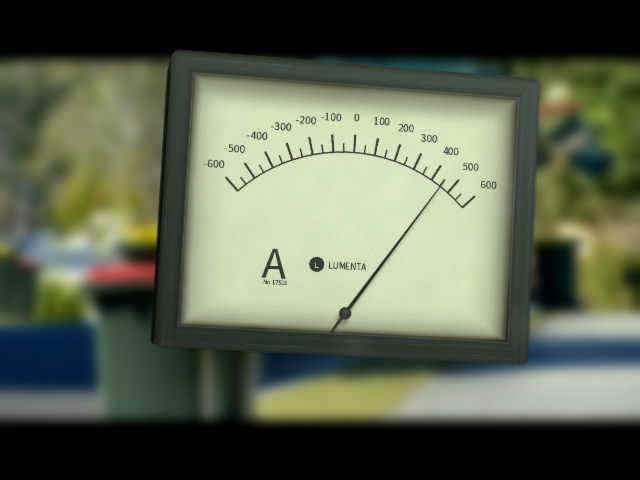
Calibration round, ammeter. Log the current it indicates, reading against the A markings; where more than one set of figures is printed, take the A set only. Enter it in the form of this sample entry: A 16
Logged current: A 450
